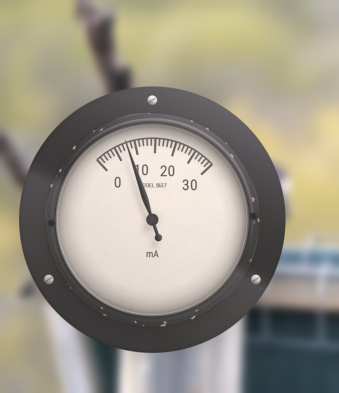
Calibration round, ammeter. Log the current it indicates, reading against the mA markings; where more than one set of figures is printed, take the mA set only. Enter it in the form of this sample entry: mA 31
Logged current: mA 8
